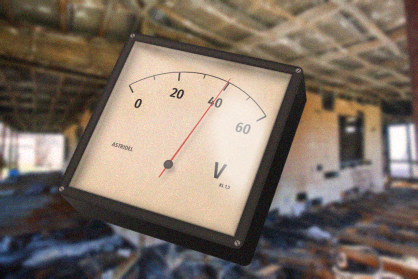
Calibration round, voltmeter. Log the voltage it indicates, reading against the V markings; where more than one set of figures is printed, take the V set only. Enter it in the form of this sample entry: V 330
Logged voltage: V 40
